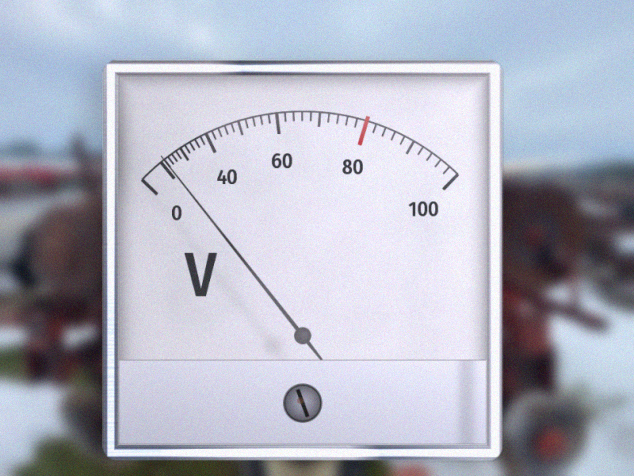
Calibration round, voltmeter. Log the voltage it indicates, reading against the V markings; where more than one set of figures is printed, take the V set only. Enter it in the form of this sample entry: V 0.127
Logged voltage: V 22
